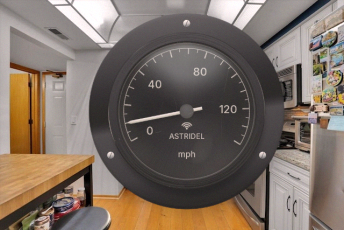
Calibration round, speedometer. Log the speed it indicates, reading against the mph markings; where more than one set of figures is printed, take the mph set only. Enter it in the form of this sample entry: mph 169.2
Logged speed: mph 10
